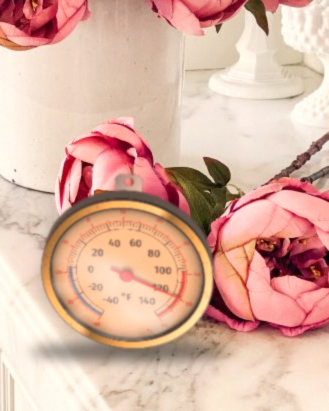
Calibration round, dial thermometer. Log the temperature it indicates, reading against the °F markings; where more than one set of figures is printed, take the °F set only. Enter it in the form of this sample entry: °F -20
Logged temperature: °F 120
